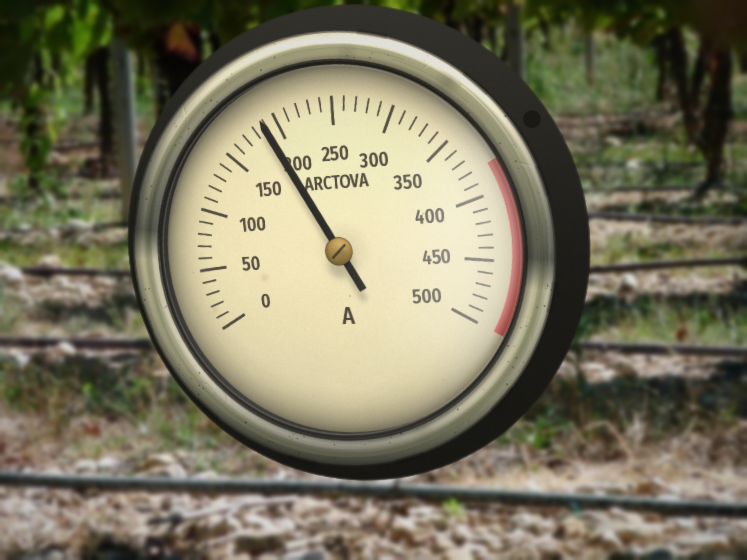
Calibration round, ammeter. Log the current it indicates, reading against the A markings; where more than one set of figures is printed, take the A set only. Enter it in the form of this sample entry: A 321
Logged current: A 190
